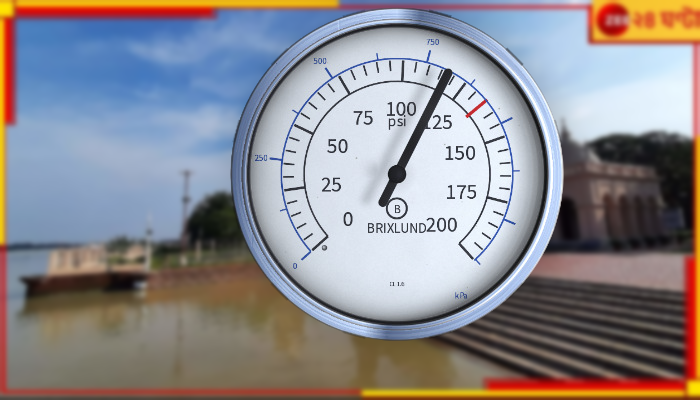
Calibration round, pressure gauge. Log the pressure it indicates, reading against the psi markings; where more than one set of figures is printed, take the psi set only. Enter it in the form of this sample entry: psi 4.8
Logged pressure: psi 117.5
